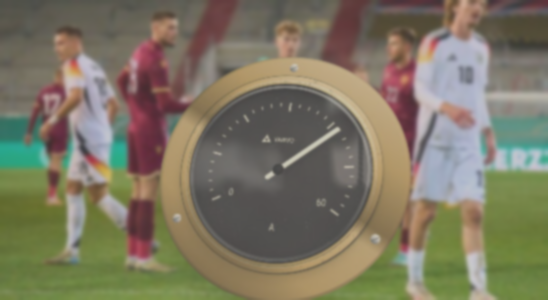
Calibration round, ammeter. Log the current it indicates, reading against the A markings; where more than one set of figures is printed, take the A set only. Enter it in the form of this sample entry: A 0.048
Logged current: A 42
